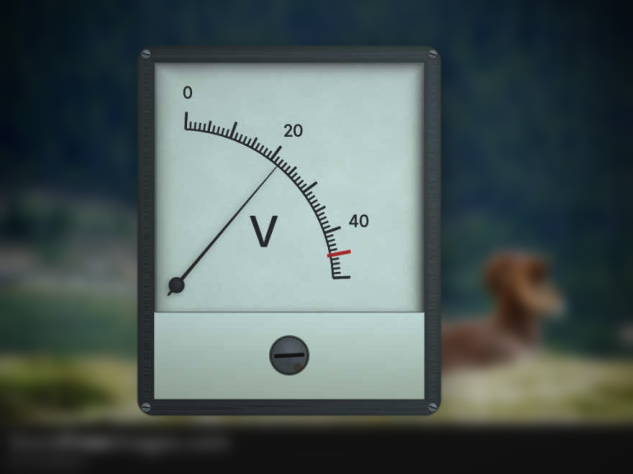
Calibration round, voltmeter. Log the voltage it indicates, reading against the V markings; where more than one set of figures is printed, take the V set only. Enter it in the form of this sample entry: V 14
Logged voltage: V 22
